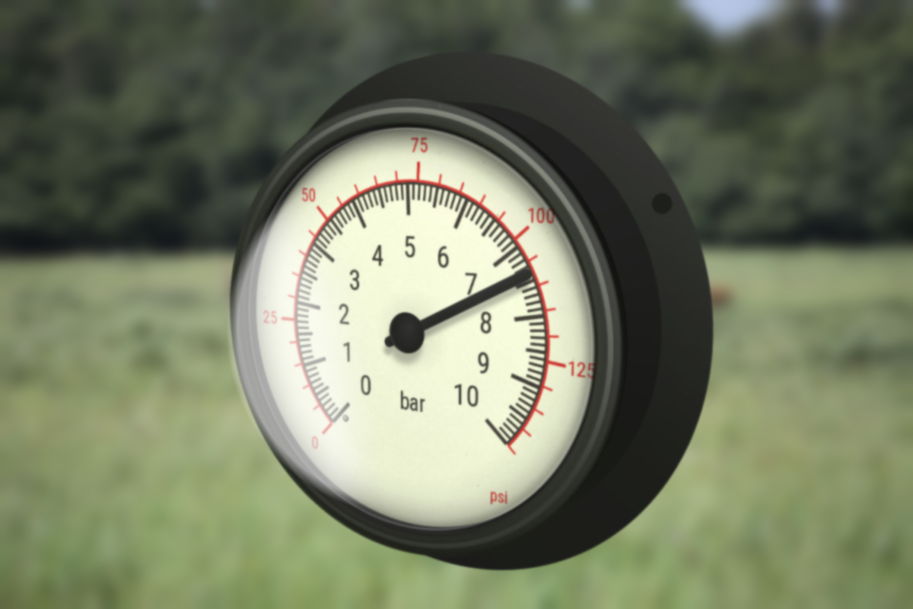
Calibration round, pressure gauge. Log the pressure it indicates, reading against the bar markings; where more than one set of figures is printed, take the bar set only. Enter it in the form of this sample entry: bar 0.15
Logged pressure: bar 7.4
